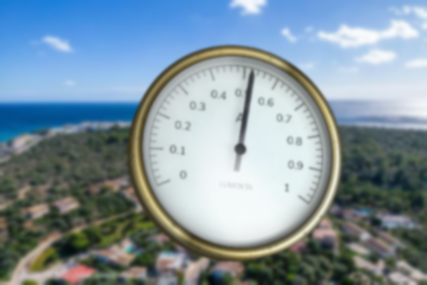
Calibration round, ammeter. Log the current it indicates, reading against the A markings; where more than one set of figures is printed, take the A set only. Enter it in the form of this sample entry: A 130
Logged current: A 0.52
